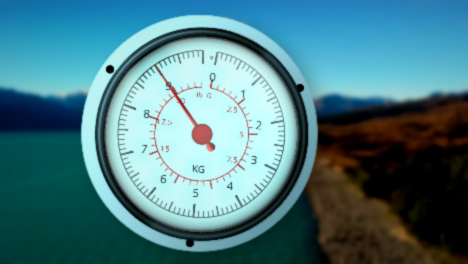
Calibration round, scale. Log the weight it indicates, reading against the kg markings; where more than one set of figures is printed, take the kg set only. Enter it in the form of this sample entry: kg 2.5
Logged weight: kg 9
